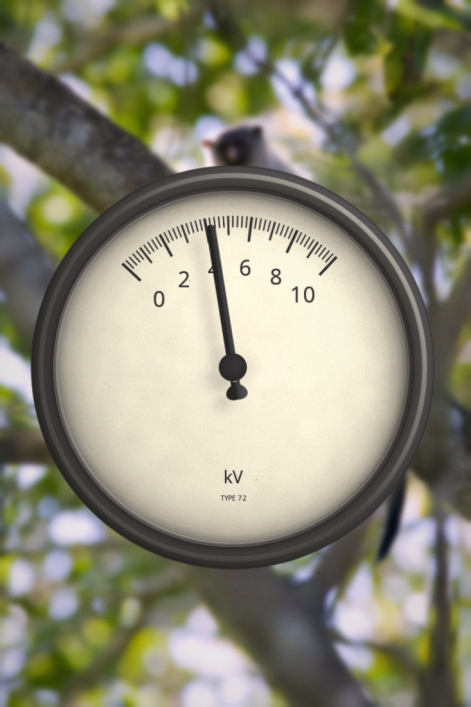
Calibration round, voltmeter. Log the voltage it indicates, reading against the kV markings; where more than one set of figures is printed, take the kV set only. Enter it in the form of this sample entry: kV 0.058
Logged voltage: kV 4.2
